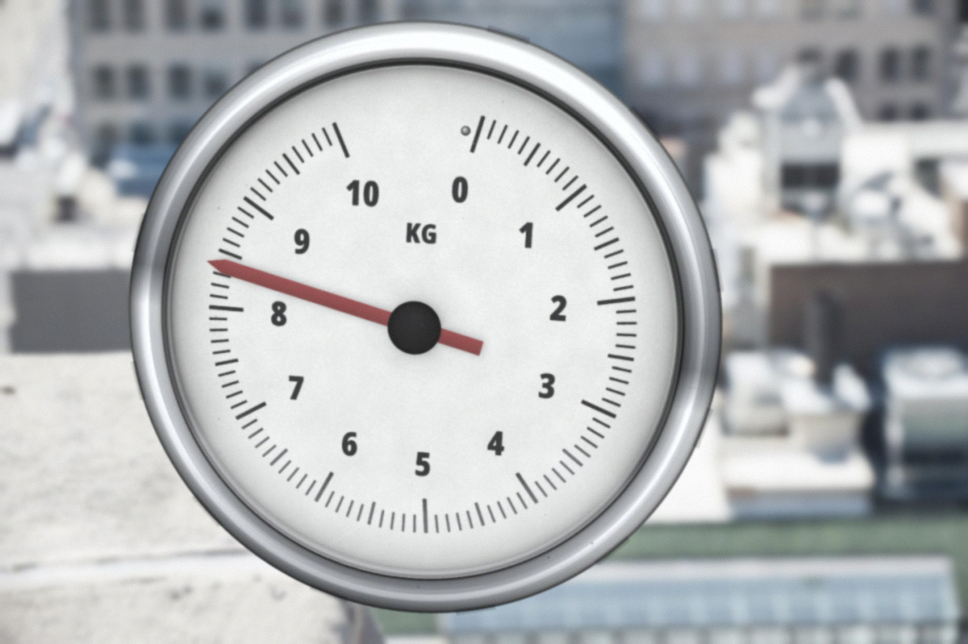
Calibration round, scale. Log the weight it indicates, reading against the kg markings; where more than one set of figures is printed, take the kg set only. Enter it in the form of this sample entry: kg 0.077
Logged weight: kg 8.4
